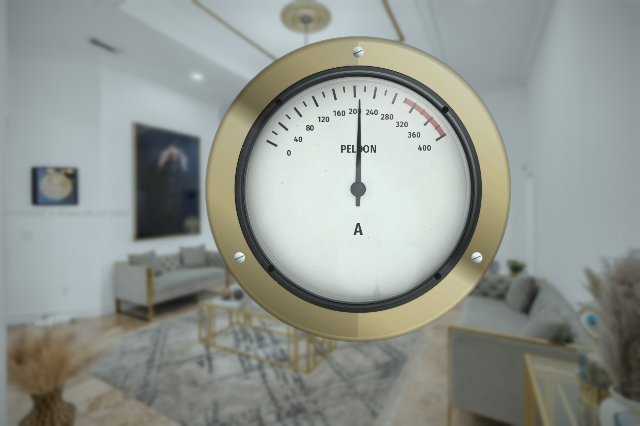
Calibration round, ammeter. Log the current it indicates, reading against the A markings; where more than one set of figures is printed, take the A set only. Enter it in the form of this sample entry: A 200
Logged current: A 210
